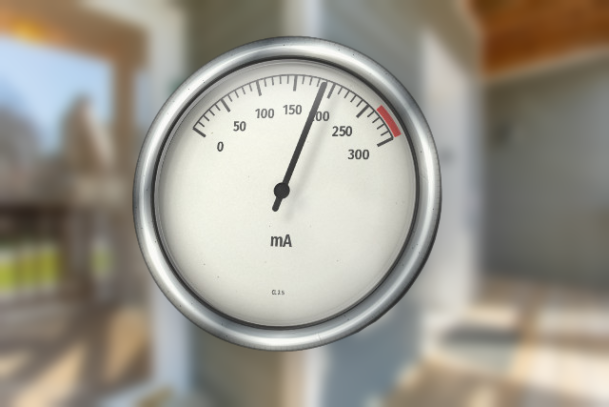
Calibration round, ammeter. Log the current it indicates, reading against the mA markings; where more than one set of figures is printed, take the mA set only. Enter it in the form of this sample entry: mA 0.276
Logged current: mA 190
